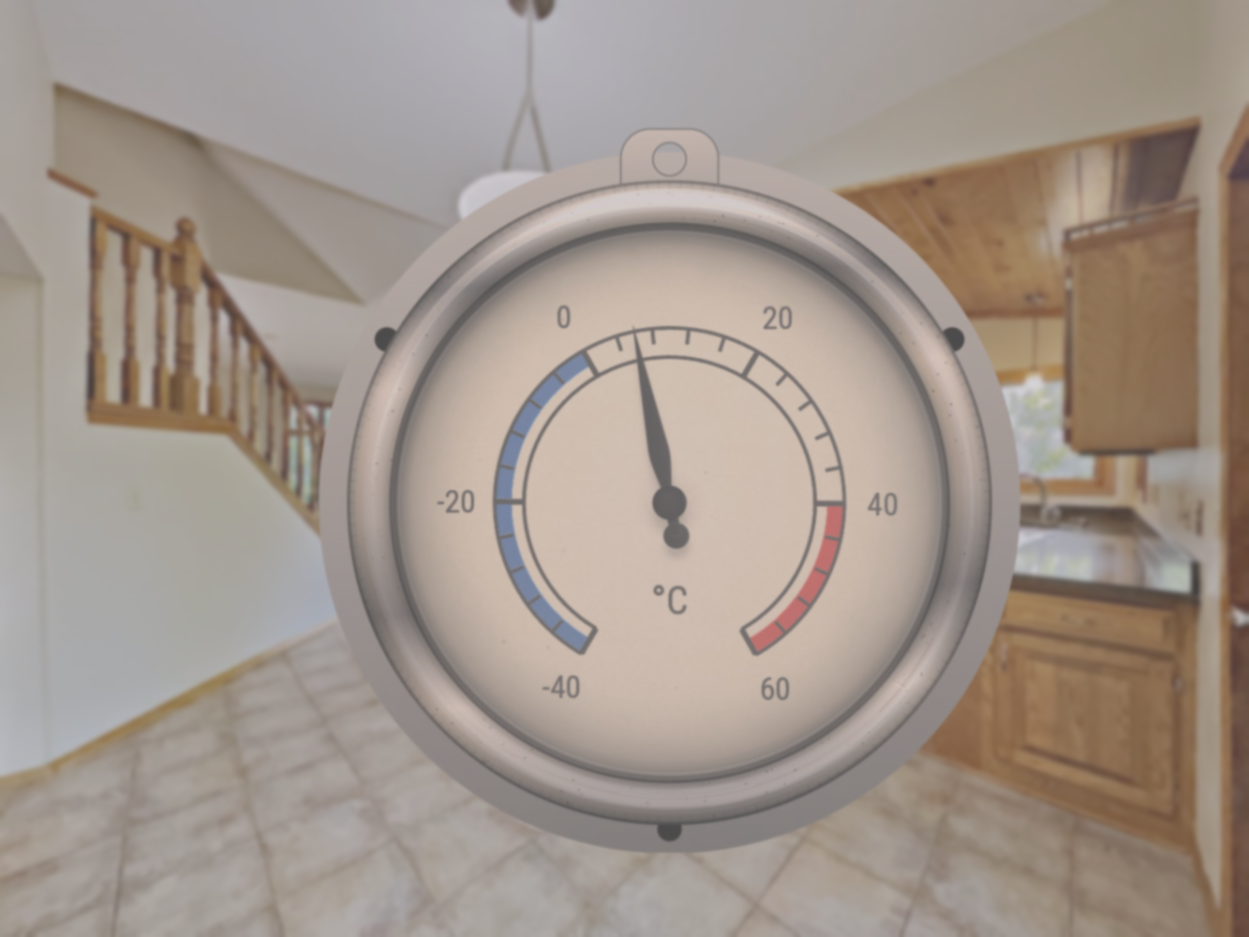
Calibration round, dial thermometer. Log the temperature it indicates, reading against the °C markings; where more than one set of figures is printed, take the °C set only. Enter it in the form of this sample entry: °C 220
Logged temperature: °C 6
